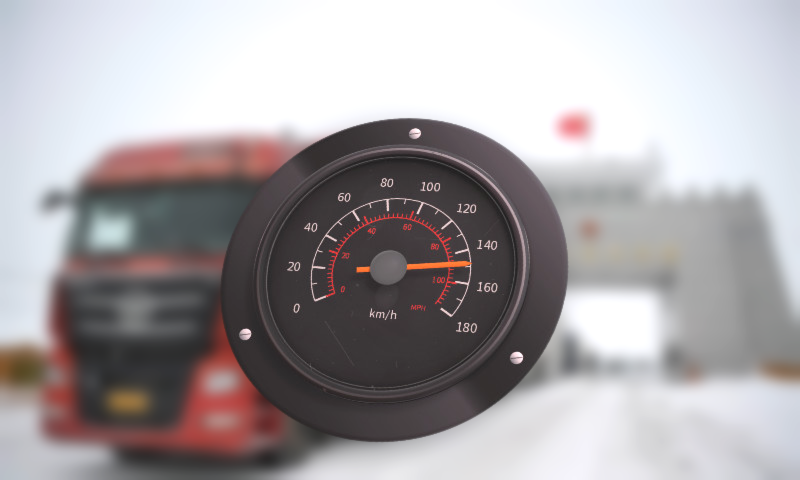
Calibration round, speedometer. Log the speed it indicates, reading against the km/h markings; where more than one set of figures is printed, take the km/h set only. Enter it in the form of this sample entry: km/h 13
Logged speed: km/h 150
